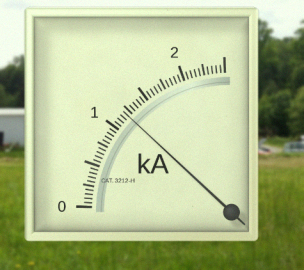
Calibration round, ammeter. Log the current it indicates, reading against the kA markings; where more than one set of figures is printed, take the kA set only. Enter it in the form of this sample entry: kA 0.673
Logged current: kA 1.2
